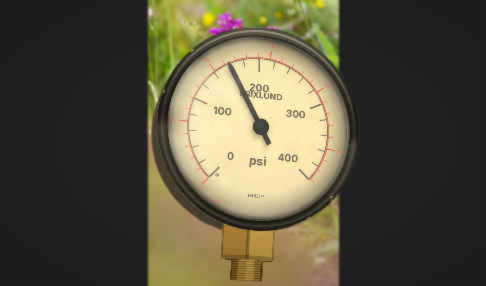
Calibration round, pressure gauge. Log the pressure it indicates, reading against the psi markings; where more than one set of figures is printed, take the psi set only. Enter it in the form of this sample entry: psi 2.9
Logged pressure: psi 160
